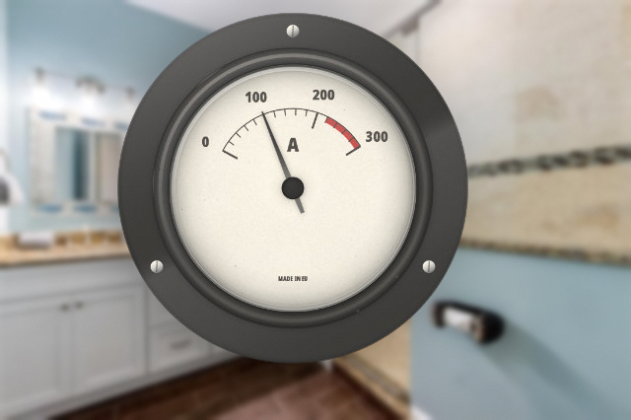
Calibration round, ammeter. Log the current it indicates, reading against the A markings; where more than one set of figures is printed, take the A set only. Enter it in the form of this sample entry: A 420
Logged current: A 100
